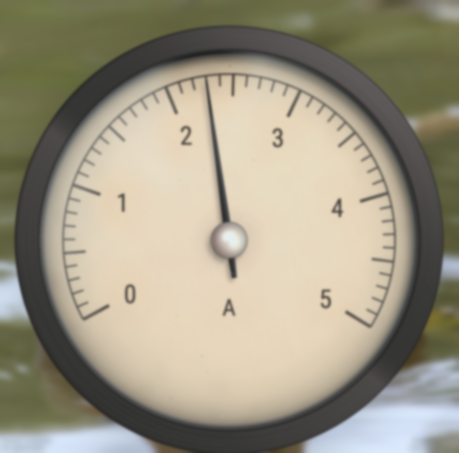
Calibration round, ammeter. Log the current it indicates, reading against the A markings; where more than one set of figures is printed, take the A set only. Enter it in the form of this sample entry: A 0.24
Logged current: A 2.3
